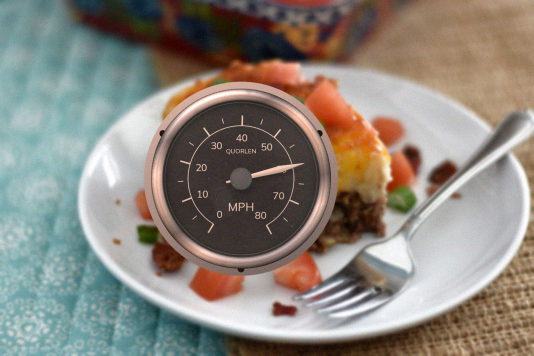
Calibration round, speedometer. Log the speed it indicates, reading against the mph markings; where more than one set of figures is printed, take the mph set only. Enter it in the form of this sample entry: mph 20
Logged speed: mph 60
